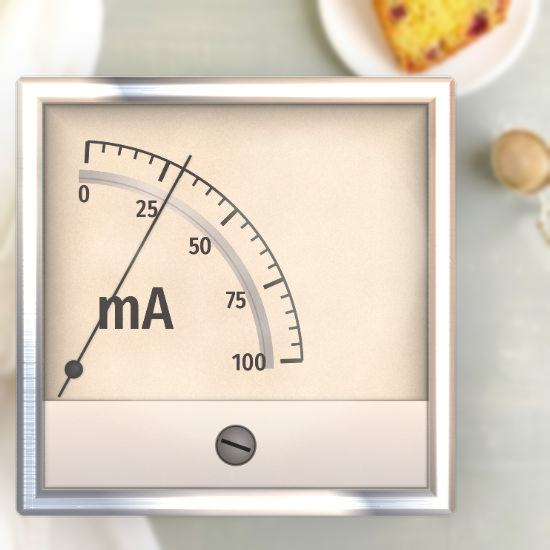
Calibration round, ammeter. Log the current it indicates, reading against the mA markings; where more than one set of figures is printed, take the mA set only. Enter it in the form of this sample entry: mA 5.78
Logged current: mA 30
